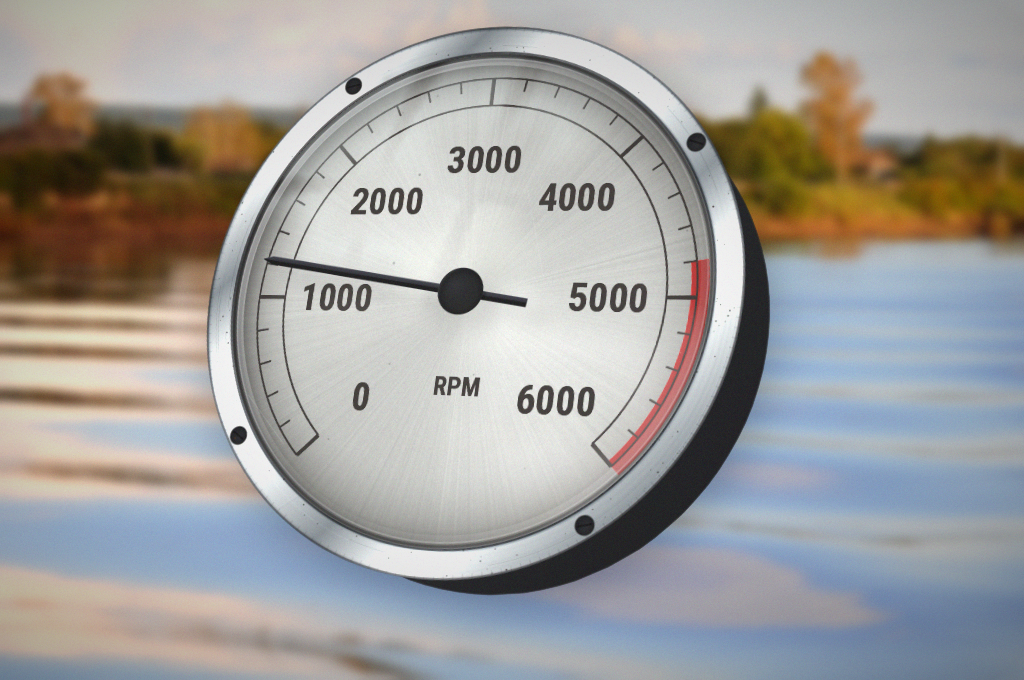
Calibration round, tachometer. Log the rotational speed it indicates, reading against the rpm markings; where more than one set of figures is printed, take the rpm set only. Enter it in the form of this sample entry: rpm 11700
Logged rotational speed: rpm 1200
